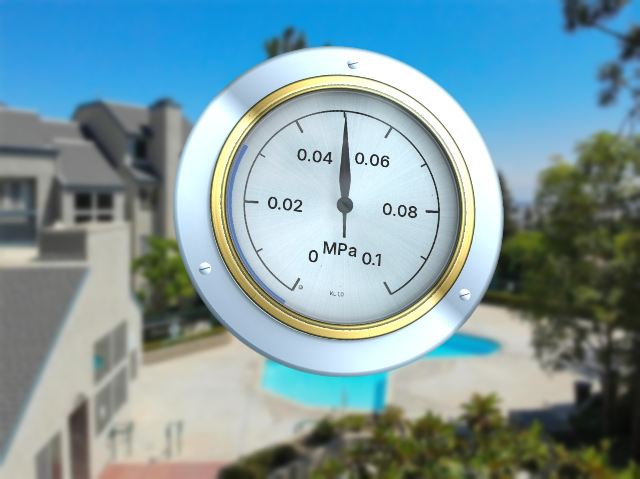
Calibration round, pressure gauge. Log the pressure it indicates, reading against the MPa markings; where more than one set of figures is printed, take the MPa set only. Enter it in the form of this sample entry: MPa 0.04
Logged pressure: MPa 0.05
